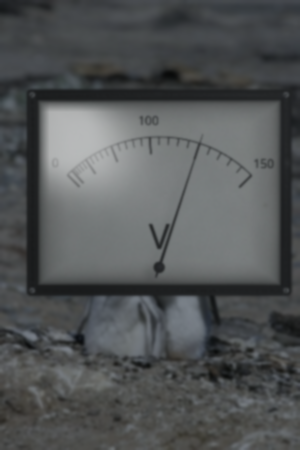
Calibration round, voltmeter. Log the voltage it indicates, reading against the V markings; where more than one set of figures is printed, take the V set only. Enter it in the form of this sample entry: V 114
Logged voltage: V 125
